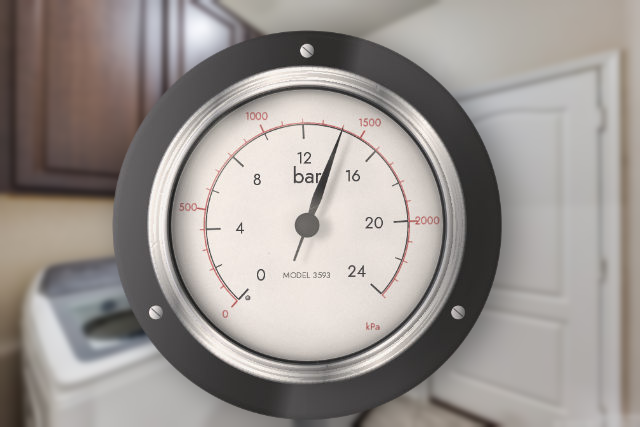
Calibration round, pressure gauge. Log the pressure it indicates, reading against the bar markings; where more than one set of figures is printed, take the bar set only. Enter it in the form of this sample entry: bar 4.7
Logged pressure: bar 14
